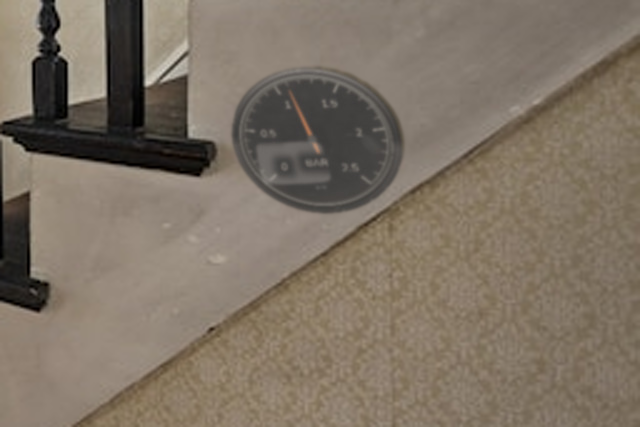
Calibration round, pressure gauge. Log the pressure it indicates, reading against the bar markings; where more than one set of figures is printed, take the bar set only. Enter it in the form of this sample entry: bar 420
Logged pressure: bar 1.1
